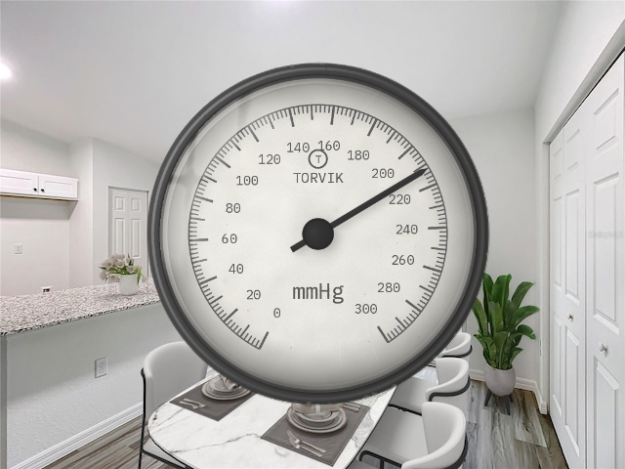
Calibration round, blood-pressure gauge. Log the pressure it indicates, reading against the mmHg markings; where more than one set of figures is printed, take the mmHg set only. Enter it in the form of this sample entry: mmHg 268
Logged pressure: mmHg 212
